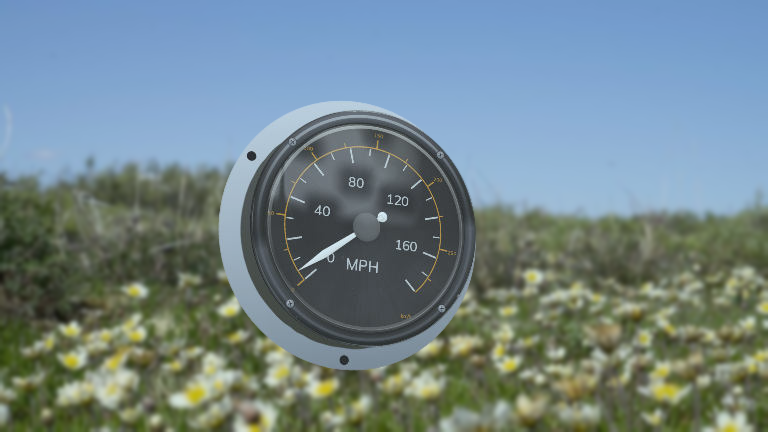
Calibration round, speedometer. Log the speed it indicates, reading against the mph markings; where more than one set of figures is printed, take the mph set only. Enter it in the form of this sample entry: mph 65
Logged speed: mph 5
